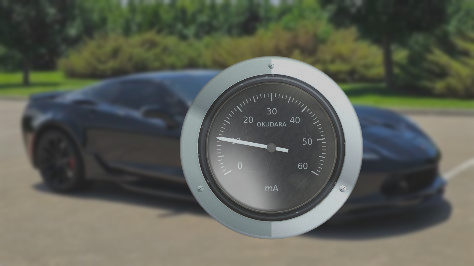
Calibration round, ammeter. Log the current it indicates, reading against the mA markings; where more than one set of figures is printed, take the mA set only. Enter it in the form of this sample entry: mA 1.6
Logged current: mA 10
